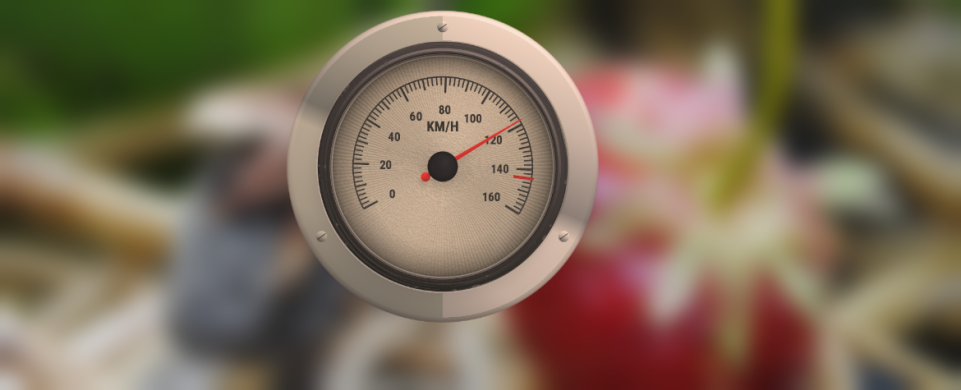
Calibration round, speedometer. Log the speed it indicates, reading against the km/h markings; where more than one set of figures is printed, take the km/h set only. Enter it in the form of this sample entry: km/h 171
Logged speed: km/h 118
